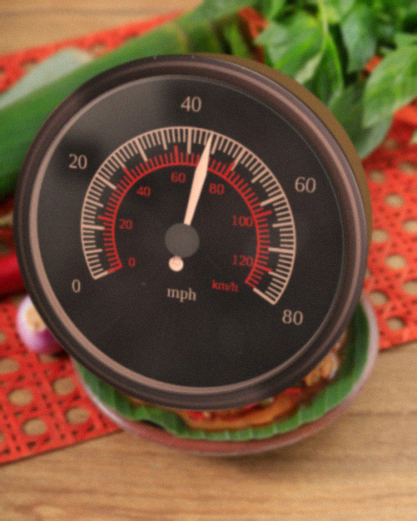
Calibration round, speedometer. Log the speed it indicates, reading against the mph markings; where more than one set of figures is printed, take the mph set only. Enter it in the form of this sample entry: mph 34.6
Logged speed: mph 44
